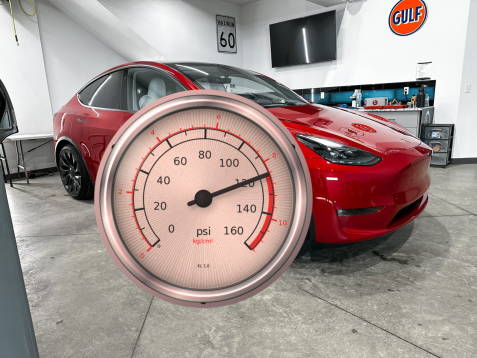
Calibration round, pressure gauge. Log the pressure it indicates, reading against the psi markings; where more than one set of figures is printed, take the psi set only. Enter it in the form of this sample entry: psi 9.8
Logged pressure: psi 120
